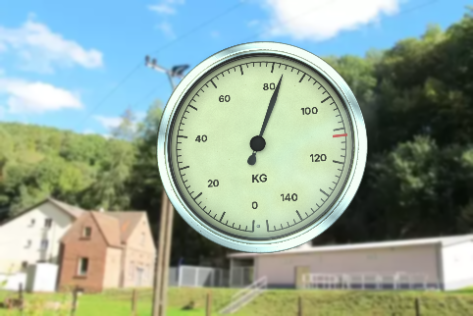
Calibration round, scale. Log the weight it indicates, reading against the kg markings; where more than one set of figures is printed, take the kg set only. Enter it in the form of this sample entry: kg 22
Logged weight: kg 84
